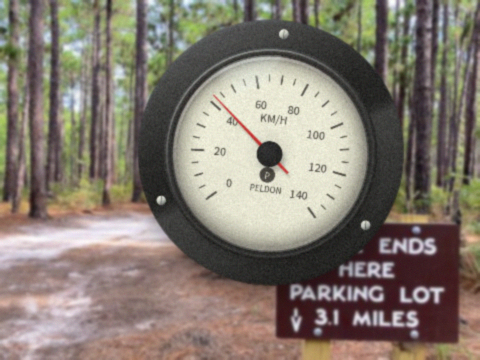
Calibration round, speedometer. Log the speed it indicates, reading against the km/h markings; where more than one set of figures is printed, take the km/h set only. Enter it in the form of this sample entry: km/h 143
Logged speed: km/h 42.5
